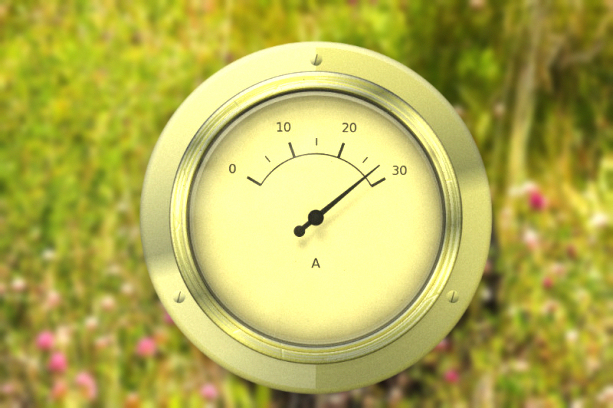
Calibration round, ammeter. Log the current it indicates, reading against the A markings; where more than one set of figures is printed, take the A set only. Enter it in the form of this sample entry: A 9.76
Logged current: A 27.5
